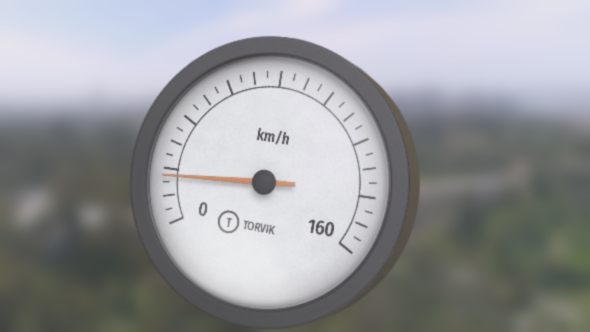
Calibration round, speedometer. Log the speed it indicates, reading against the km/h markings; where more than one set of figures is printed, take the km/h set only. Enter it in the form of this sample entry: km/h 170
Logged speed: km/h 17.5
